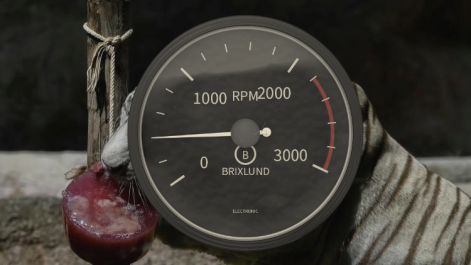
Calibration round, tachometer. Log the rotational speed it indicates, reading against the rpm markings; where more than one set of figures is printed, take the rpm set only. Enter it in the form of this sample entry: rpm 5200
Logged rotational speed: rpm 400
